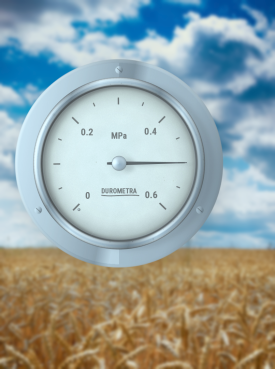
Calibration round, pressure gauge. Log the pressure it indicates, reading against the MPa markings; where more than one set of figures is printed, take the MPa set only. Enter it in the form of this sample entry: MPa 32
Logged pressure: MPa 0.5
